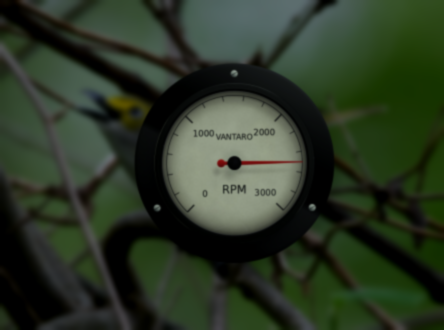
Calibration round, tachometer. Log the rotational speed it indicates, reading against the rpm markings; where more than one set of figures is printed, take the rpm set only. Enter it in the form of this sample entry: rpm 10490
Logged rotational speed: rpm 2500
